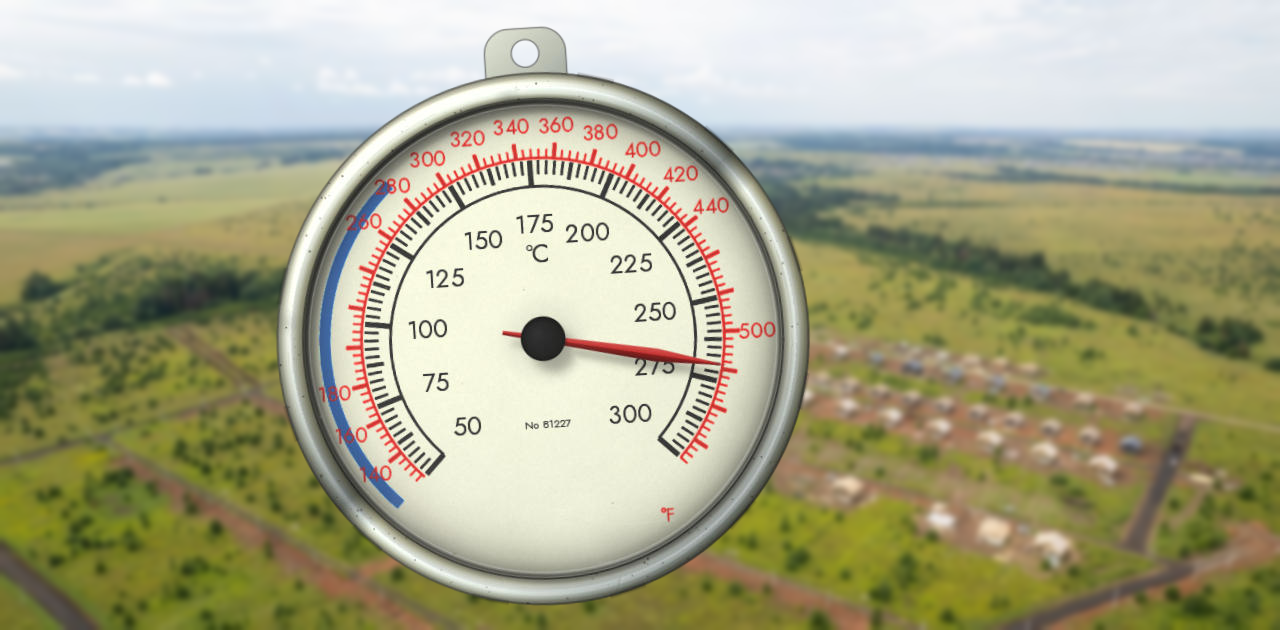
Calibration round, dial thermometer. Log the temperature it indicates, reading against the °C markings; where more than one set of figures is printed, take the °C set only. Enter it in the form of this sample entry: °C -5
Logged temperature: °C 270
